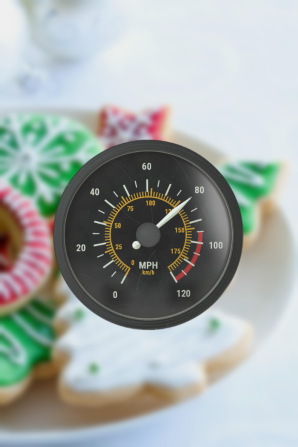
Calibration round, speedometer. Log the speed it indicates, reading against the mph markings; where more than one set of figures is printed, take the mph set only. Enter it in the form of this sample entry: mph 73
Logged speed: mph 80
